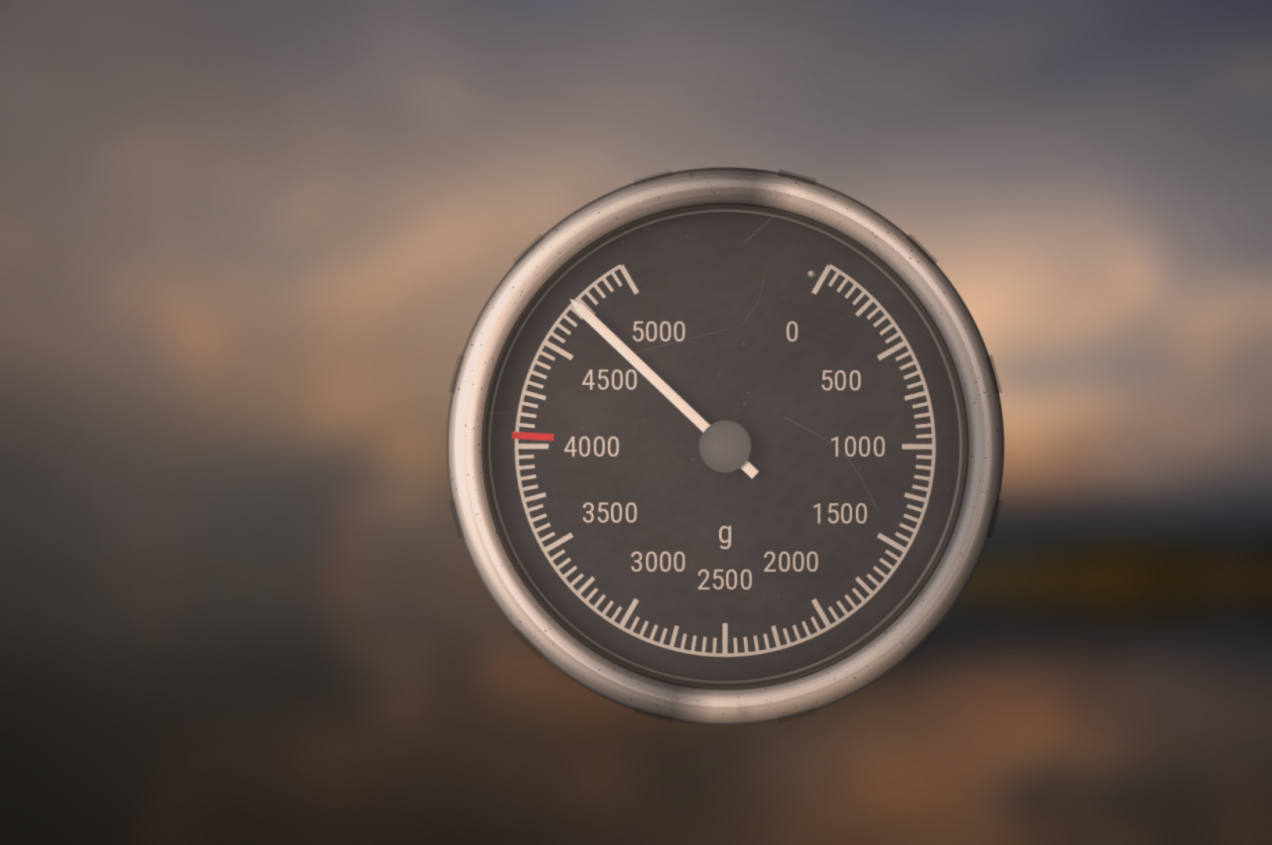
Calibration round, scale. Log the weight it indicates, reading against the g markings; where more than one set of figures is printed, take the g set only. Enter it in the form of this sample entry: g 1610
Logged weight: g 4725
